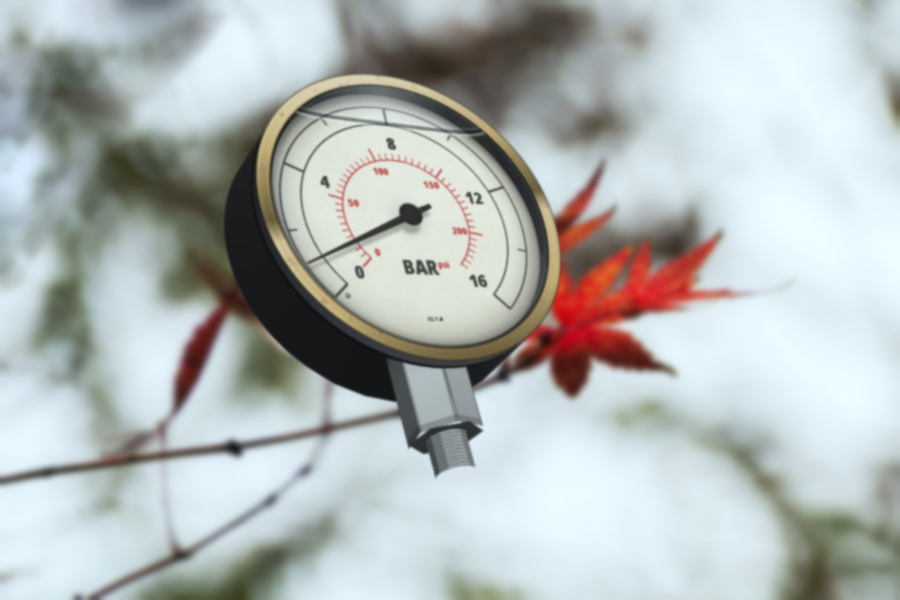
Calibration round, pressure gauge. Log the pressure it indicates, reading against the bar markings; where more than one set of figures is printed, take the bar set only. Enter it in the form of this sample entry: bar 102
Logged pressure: bar 1
